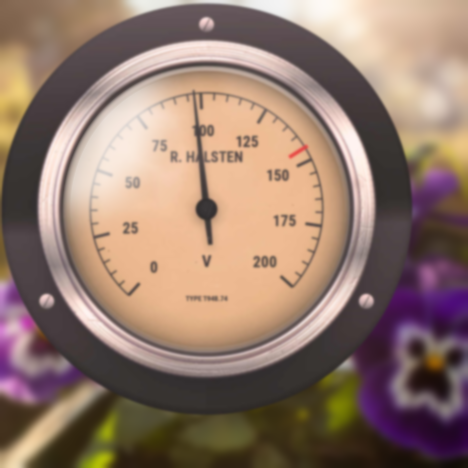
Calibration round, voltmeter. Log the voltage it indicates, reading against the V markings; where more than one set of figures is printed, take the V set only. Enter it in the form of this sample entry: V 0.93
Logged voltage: V 97.5
